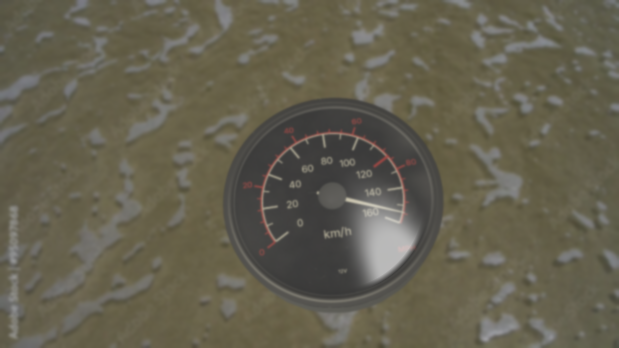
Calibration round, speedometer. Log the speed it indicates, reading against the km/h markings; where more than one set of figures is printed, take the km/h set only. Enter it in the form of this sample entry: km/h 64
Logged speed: km/h 155
